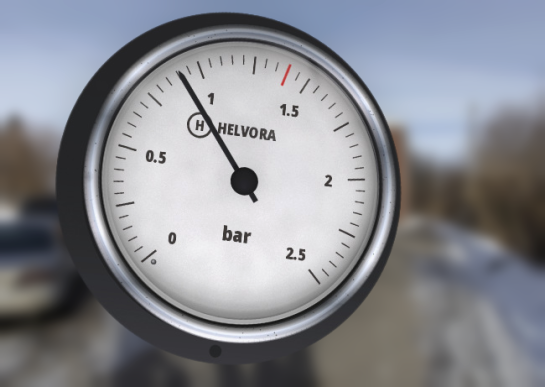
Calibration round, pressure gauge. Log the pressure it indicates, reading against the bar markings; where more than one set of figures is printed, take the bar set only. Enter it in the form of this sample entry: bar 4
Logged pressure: bar 0.9
